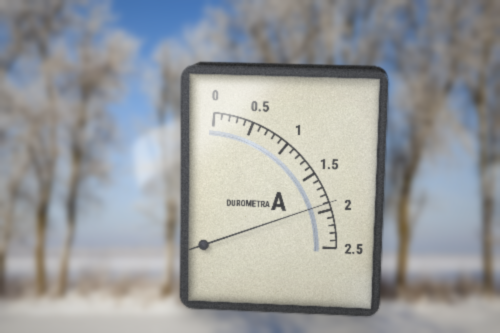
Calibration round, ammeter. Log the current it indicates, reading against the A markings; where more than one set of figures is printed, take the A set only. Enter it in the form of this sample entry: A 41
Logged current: A 1.9
